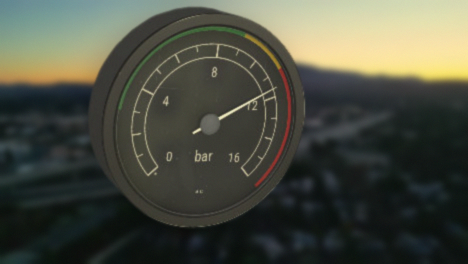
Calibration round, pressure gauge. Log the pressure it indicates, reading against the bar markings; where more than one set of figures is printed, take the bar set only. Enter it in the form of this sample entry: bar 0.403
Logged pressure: bar 11.5
